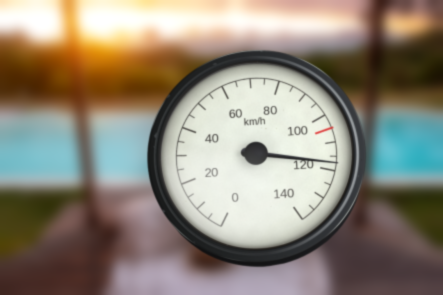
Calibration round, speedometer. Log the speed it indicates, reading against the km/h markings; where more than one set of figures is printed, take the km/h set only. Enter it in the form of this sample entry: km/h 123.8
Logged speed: km/h 117.5
